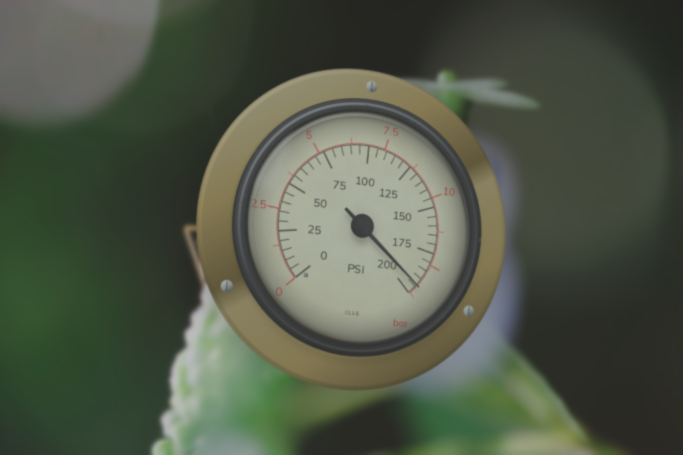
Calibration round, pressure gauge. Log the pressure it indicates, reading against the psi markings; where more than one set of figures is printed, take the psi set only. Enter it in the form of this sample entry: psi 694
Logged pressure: psi 195
